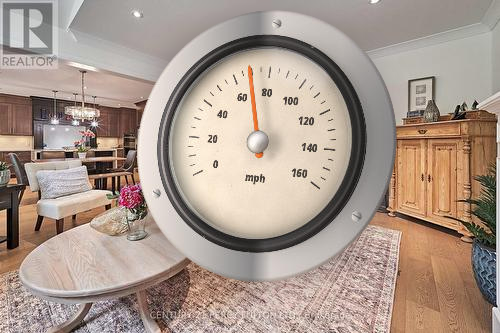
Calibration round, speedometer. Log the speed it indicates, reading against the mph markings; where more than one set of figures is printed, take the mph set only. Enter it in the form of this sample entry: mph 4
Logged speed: mph 70
